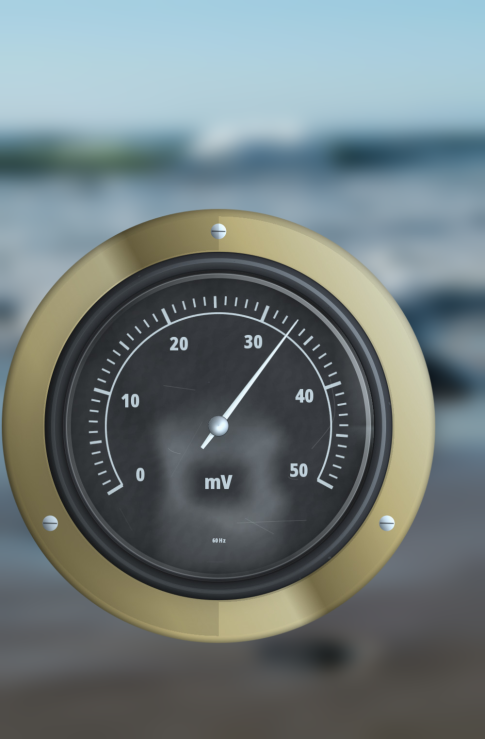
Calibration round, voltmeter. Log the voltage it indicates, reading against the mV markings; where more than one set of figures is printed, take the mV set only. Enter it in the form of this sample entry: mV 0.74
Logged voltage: mV 33
